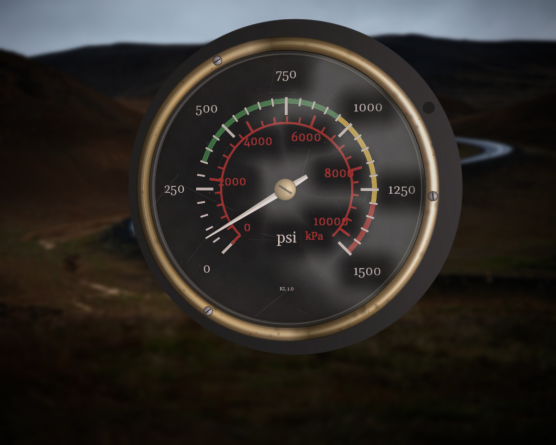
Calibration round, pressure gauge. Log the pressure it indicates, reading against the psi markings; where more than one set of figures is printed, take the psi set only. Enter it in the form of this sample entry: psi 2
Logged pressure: psi 75
